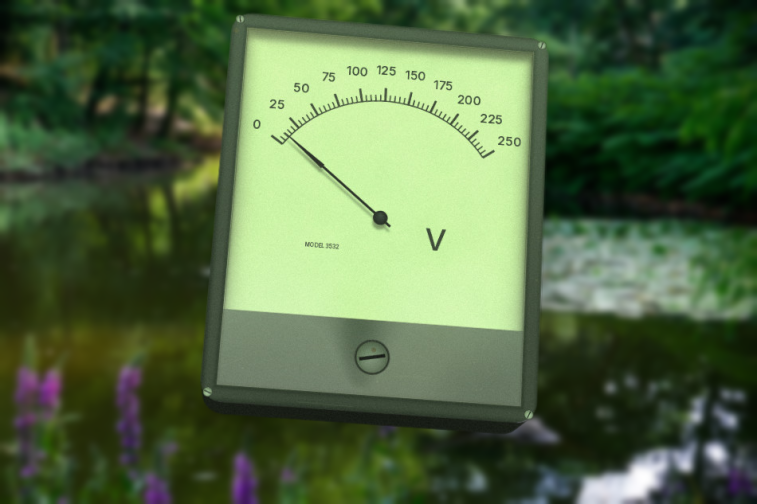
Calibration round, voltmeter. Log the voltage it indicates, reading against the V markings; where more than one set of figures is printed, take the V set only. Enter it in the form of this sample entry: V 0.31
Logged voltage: V 10
